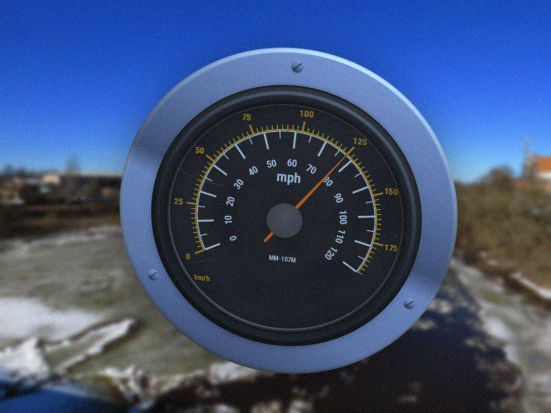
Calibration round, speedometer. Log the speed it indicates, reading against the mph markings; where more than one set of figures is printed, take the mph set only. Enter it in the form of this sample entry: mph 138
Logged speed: mph 77.5
